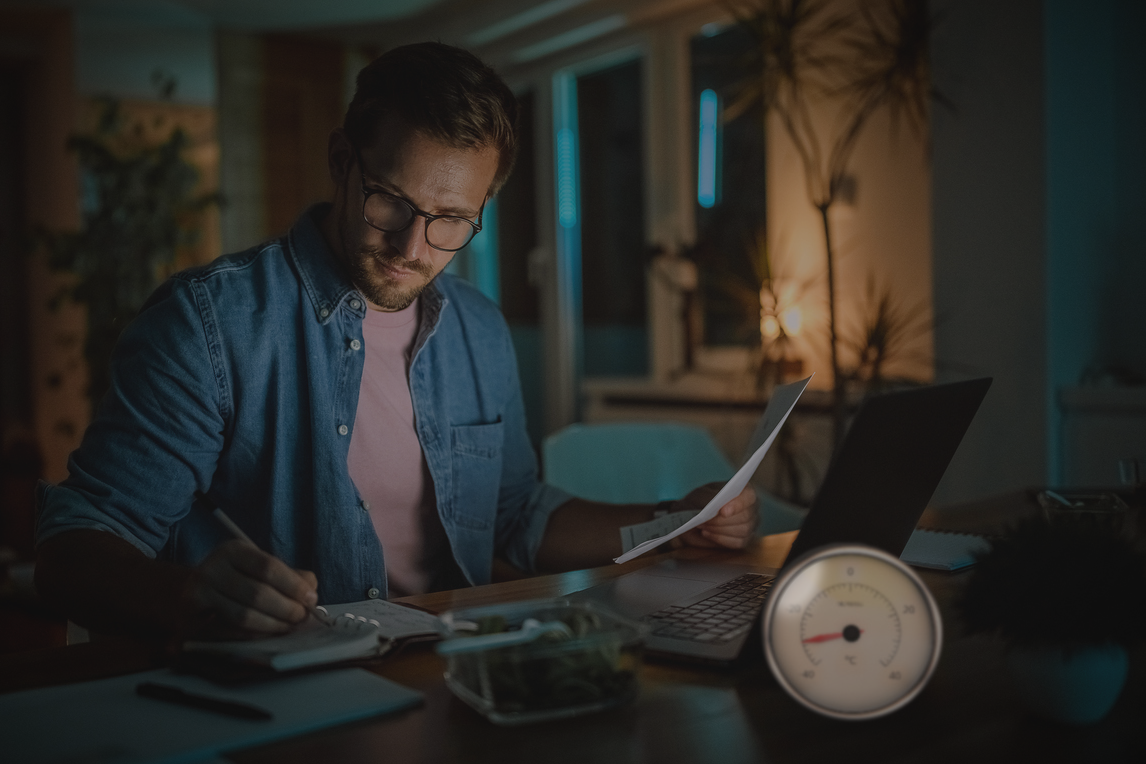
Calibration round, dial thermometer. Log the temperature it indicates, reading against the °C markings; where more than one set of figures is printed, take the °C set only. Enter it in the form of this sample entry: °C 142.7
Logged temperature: °C -30
